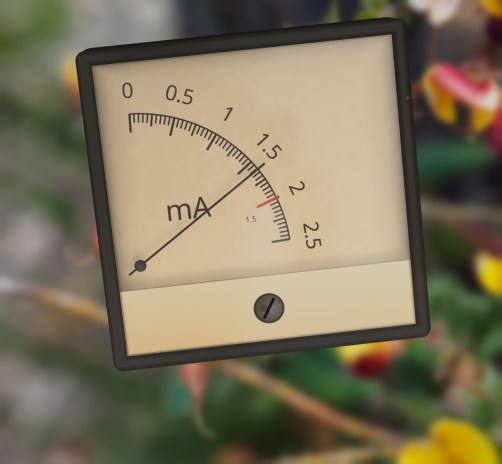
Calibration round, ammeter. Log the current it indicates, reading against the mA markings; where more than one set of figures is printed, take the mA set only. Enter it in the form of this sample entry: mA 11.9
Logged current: mA 1.6
